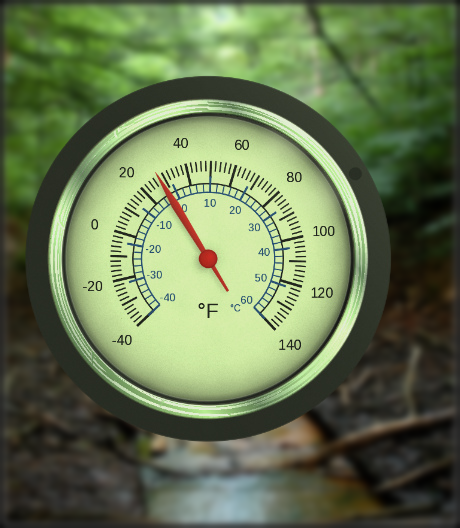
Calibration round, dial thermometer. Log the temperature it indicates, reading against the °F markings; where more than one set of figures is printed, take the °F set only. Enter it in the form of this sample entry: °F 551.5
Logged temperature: °F 28
